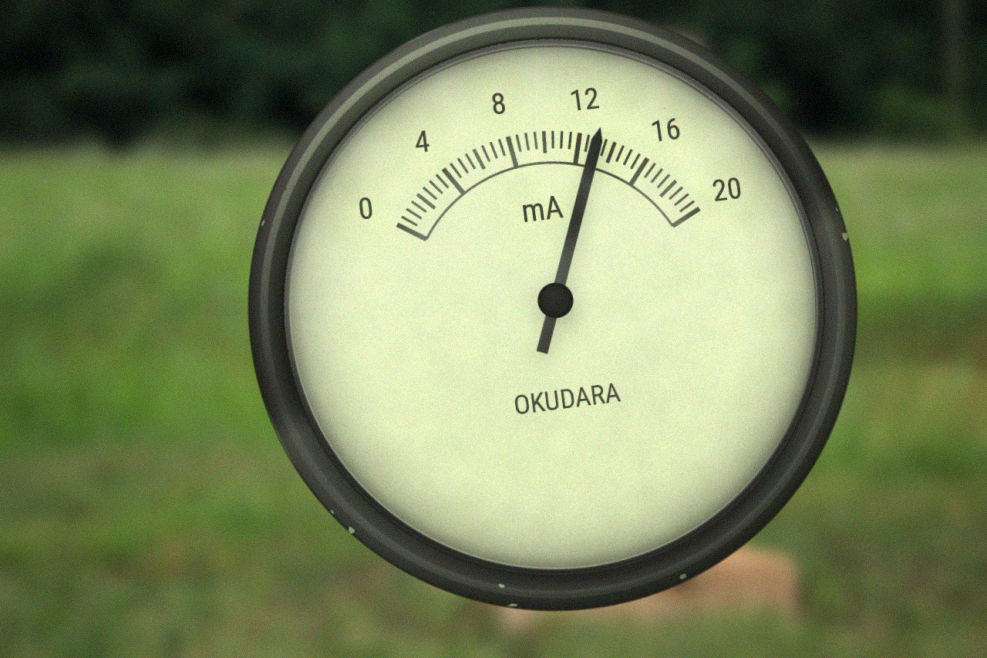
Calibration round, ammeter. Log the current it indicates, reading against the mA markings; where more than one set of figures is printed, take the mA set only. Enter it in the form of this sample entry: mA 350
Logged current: mA 13
